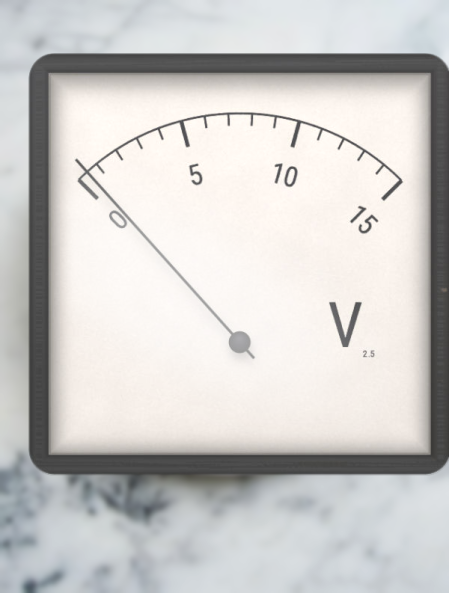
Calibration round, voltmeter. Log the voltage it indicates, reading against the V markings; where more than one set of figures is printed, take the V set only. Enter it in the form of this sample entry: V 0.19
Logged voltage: V 0.5
